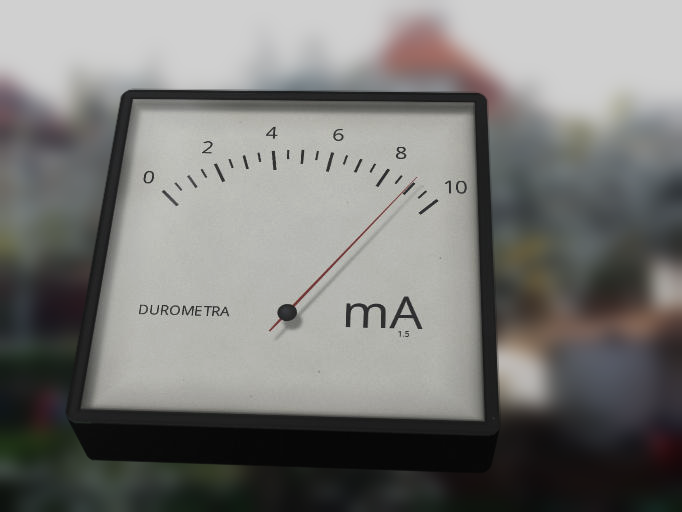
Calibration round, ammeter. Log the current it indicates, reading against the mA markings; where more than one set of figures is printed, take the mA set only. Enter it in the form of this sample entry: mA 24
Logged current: mA 9
